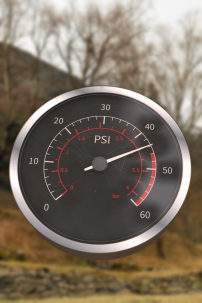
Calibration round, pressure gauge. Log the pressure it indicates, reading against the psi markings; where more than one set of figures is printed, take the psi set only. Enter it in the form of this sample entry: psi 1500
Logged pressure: psi 44
